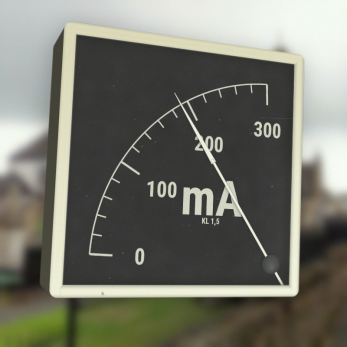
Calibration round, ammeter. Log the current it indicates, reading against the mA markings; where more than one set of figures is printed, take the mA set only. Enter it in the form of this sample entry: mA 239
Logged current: mA 190
